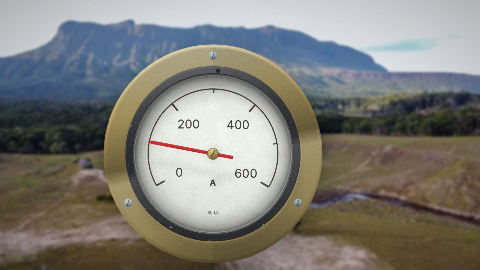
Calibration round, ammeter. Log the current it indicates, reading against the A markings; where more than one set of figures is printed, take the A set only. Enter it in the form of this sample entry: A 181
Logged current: A 100
